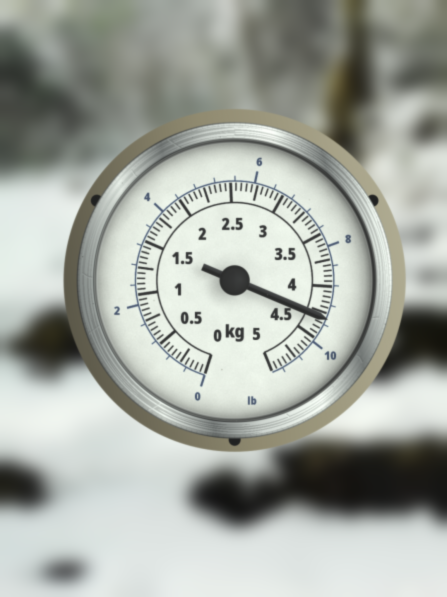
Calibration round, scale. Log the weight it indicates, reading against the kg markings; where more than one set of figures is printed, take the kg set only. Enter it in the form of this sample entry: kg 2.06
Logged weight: kg 4.3
